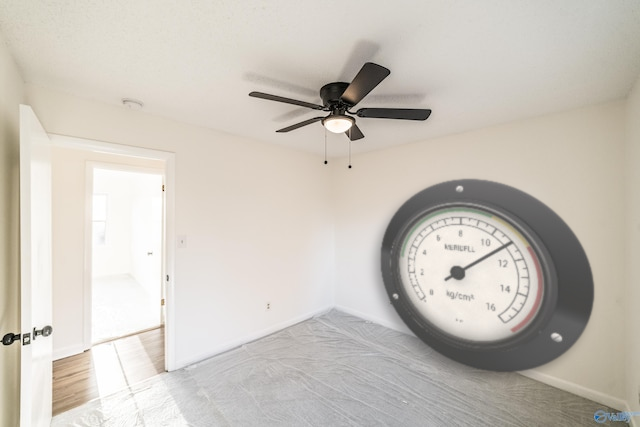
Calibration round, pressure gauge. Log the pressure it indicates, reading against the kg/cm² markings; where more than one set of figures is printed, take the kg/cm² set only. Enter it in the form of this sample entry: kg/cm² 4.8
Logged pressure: kg/cm² 11
